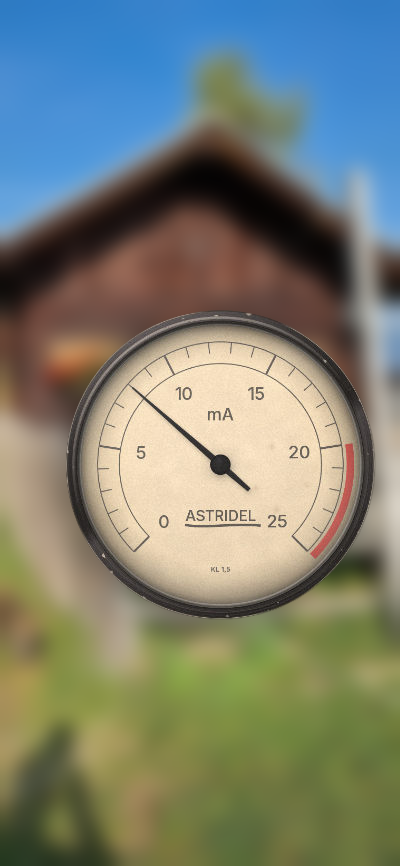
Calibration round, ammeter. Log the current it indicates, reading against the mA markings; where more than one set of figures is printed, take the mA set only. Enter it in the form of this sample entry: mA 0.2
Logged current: mA 8
